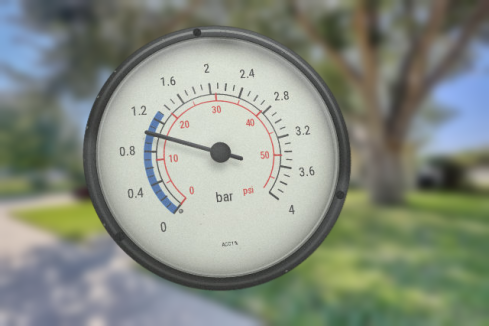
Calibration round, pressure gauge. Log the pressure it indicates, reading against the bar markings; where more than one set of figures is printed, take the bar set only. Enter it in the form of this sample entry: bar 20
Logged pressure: bar 1
